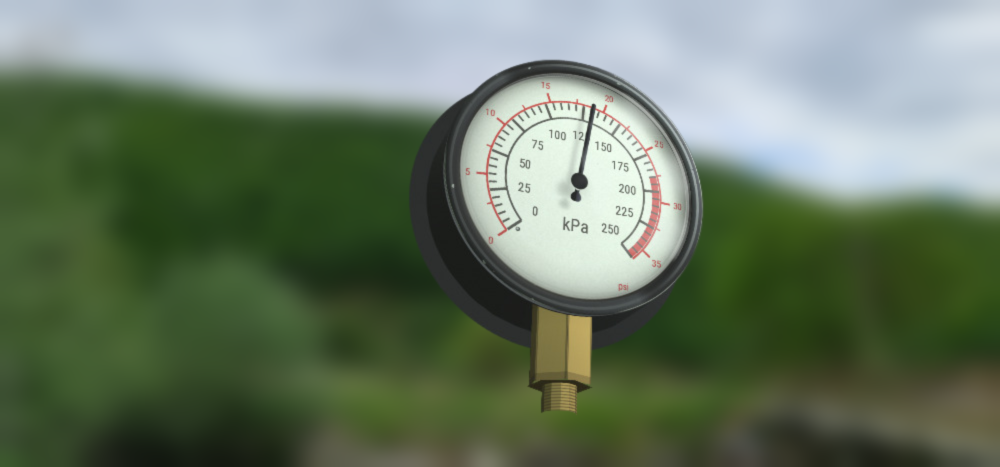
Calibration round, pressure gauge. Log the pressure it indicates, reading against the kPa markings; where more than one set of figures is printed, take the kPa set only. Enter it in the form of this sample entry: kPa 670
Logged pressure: kPa 130
